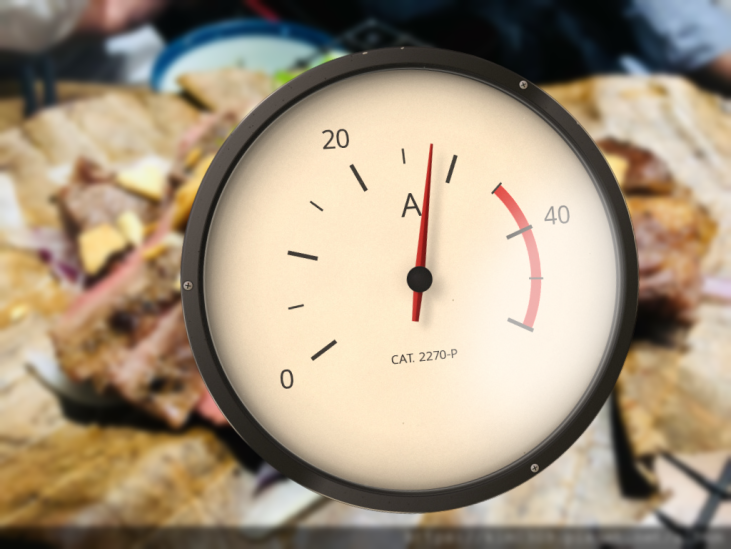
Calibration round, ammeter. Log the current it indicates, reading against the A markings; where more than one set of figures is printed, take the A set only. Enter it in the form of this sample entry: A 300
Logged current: A 27.5
